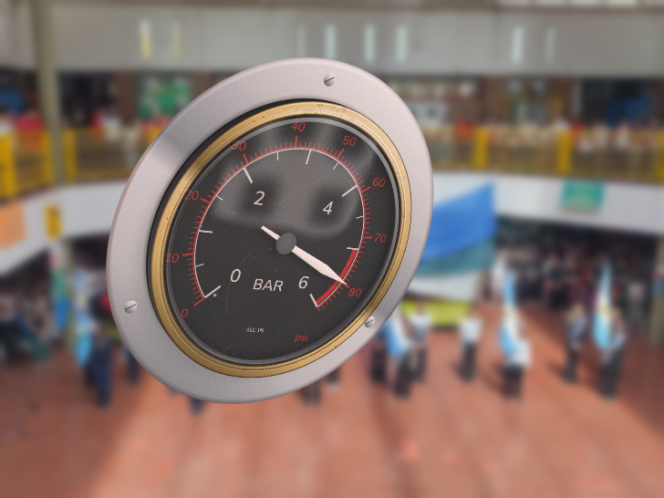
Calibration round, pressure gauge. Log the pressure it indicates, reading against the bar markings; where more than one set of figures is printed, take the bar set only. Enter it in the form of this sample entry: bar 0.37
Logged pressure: bar 5.5
